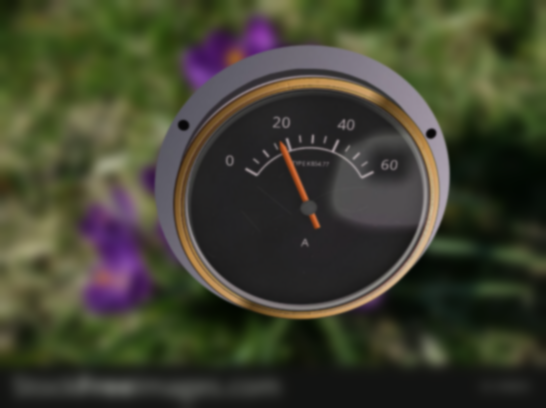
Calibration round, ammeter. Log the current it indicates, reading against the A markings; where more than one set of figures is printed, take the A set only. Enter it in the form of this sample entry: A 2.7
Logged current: A 17.5
